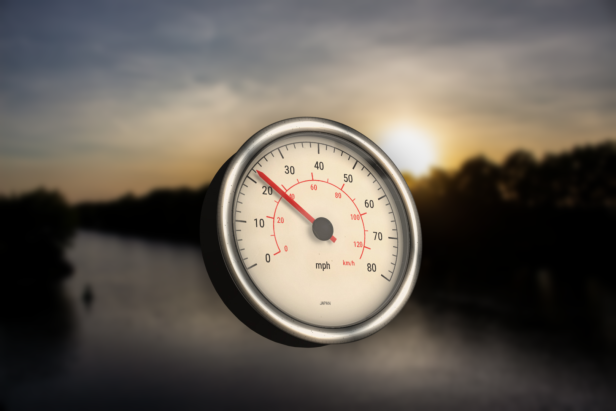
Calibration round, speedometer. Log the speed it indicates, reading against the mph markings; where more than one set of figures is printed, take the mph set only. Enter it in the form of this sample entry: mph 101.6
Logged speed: mph 22
